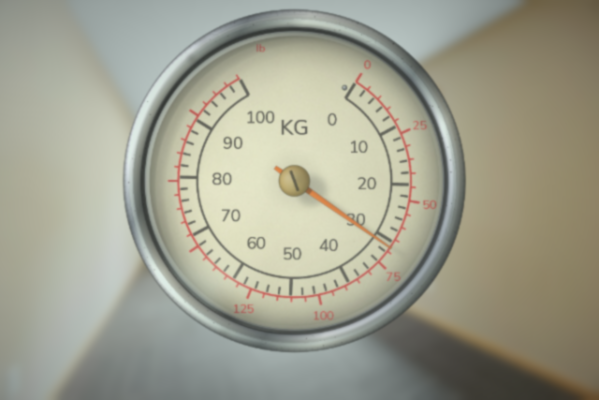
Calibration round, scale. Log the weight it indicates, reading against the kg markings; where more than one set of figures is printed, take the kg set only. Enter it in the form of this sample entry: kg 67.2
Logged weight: kg 31
